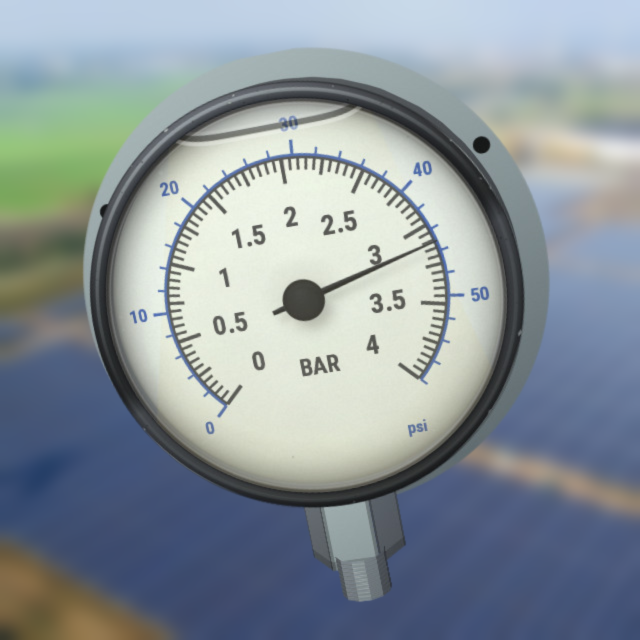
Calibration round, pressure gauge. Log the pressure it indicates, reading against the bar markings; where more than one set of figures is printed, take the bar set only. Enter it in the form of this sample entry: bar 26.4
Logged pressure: bar 3.1
